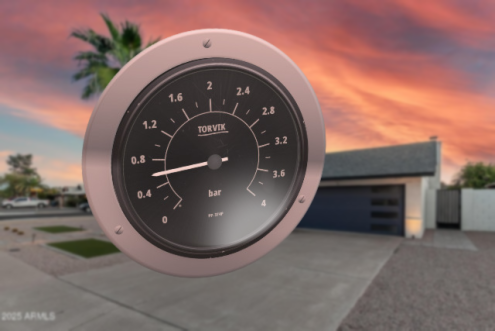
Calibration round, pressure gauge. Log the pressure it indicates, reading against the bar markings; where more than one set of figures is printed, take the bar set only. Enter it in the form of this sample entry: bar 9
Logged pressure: bar 0.6
